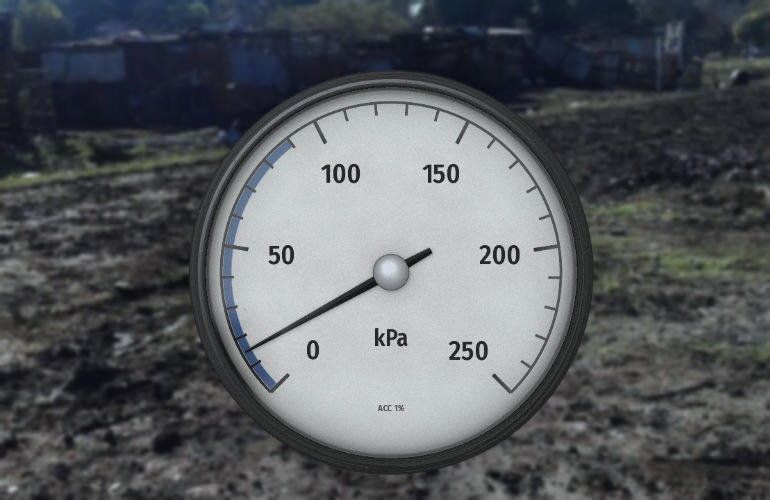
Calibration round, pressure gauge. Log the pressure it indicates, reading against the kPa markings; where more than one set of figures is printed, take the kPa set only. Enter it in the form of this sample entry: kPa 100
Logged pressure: kPa 15
